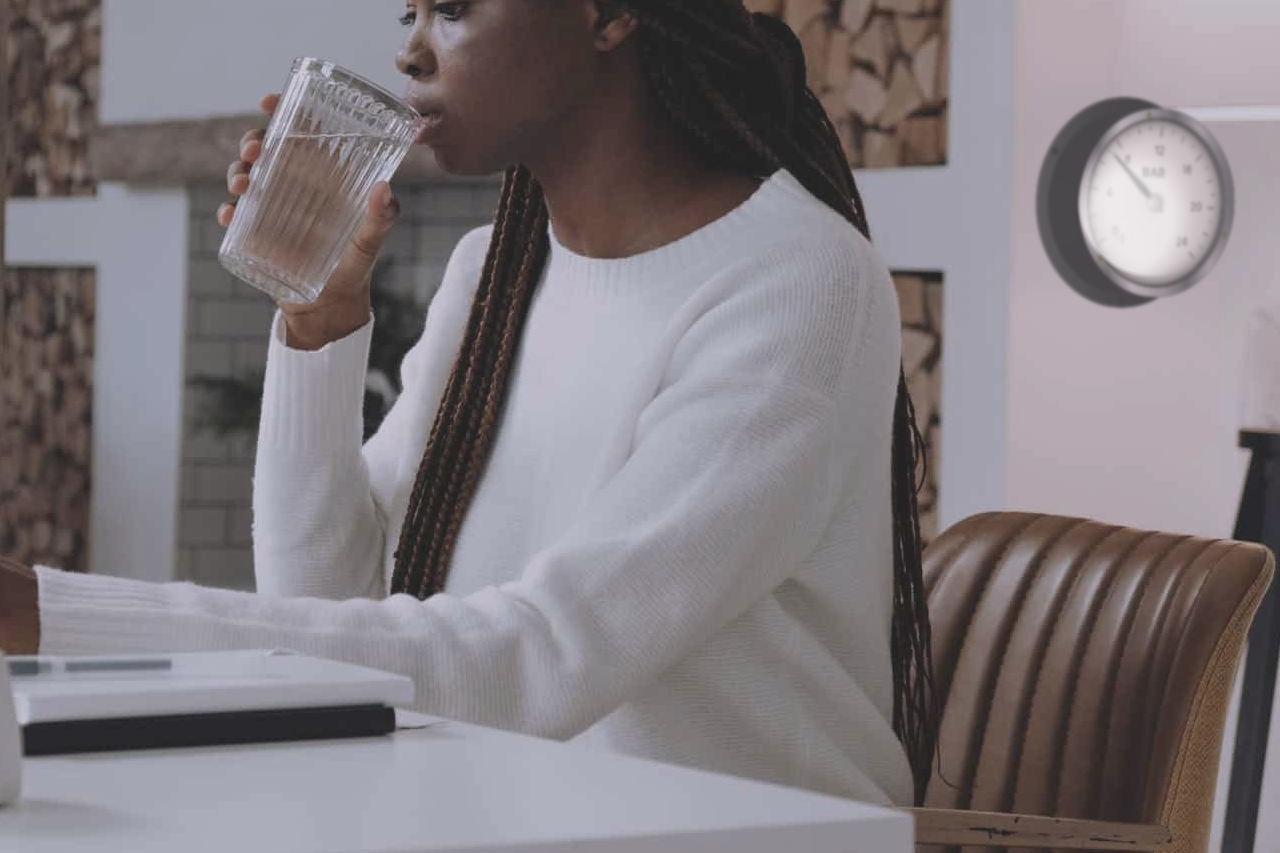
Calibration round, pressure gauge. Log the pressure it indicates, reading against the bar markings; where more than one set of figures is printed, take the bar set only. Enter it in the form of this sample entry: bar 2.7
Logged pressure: bar 7
